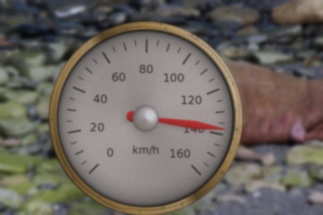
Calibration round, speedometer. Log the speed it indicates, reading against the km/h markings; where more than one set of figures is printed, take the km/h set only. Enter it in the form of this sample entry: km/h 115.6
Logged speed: km/h 137.5
